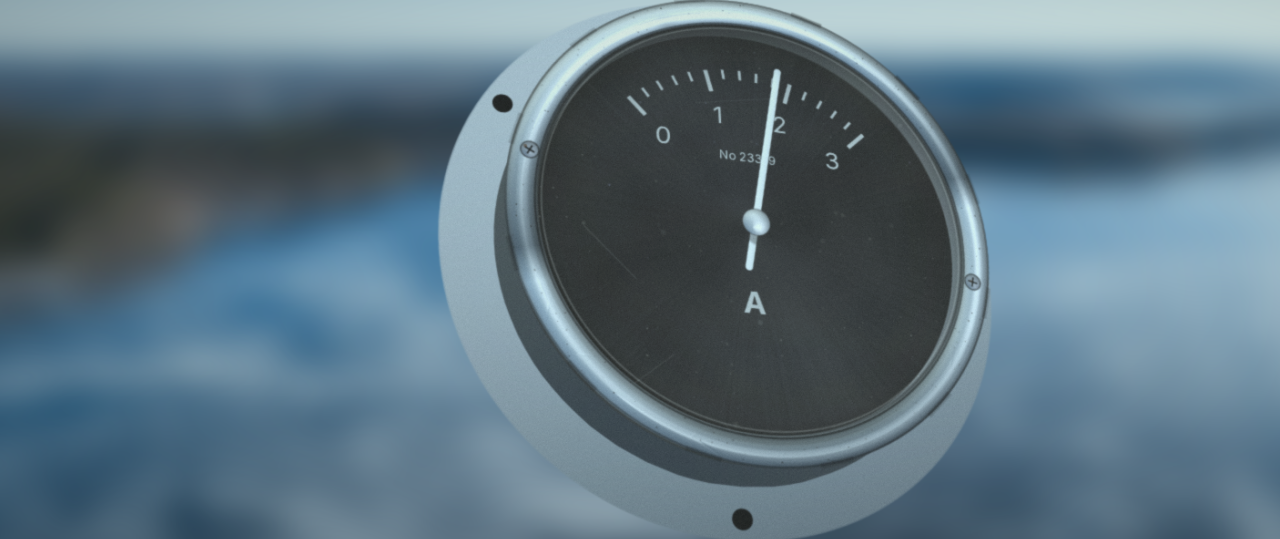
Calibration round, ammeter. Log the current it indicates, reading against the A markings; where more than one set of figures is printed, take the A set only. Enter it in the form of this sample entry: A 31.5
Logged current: A 1.8
